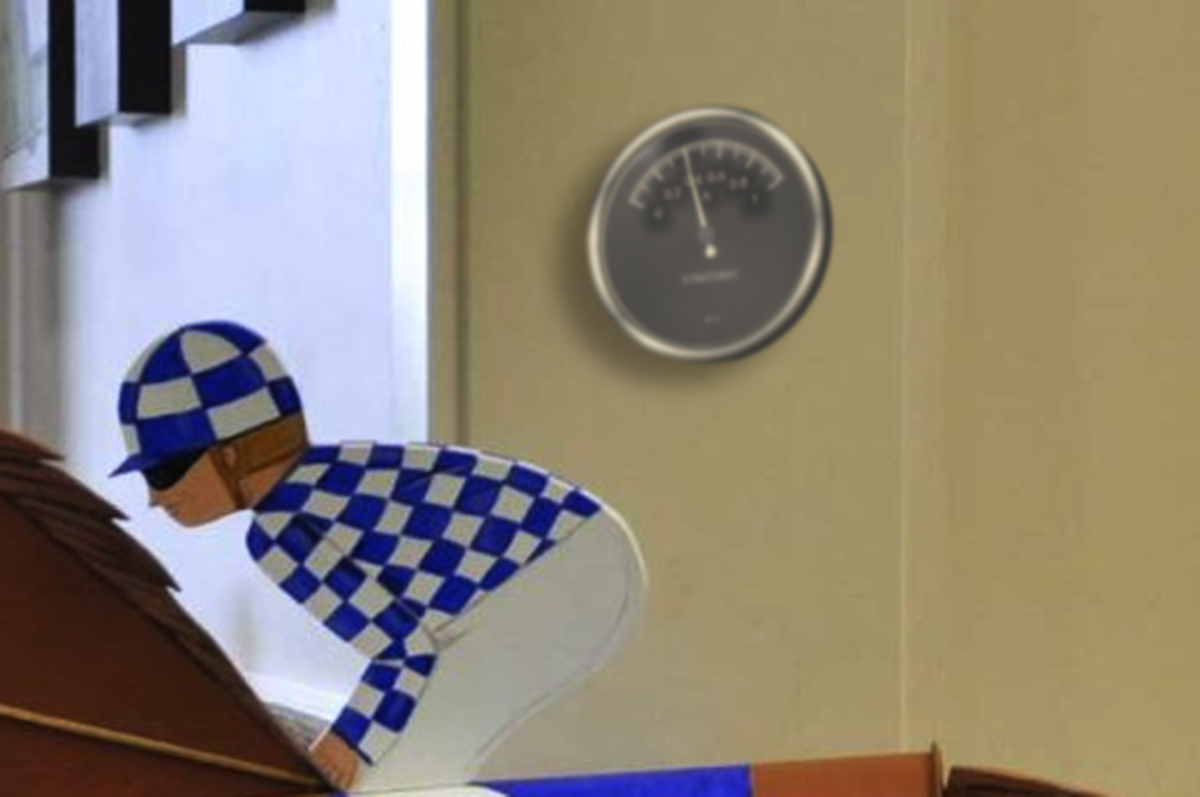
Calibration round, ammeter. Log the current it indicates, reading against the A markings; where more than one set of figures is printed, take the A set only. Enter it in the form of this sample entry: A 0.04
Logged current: A 0.4
